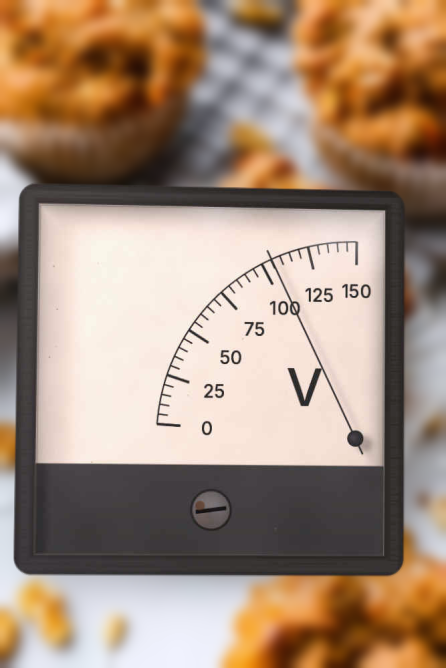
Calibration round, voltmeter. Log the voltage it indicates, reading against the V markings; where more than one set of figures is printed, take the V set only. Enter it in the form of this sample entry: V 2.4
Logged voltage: V 105
